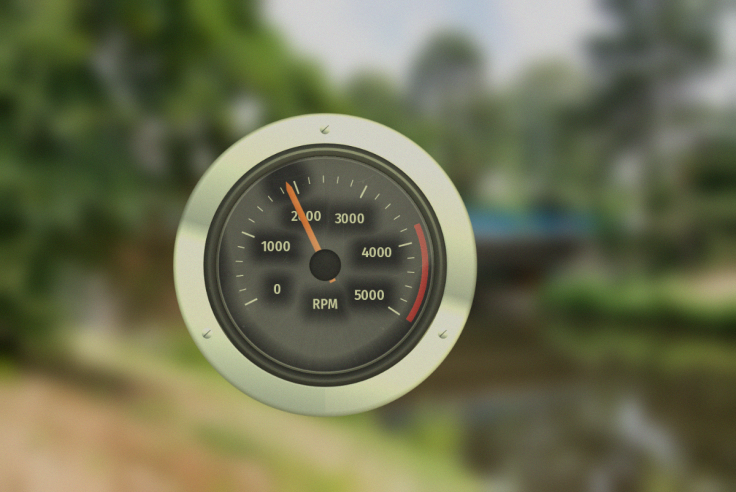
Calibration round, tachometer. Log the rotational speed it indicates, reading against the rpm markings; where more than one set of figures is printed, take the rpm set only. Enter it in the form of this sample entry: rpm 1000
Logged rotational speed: rpm 1900
